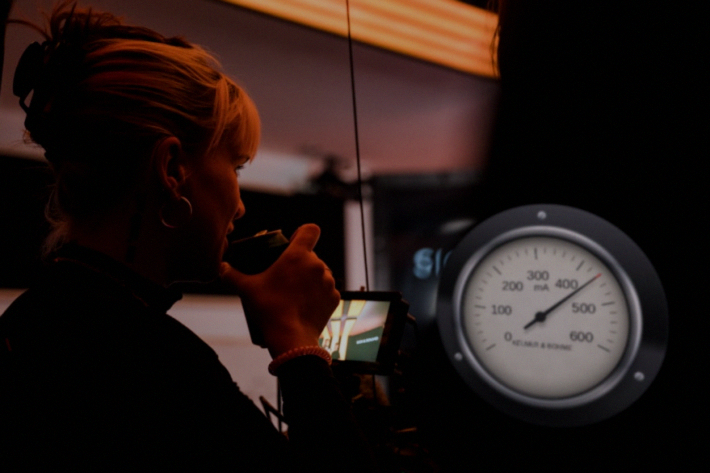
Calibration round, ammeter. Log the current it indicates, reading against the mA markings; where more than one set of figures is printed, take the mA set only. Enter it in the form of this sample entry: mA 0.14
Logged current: mA 440
